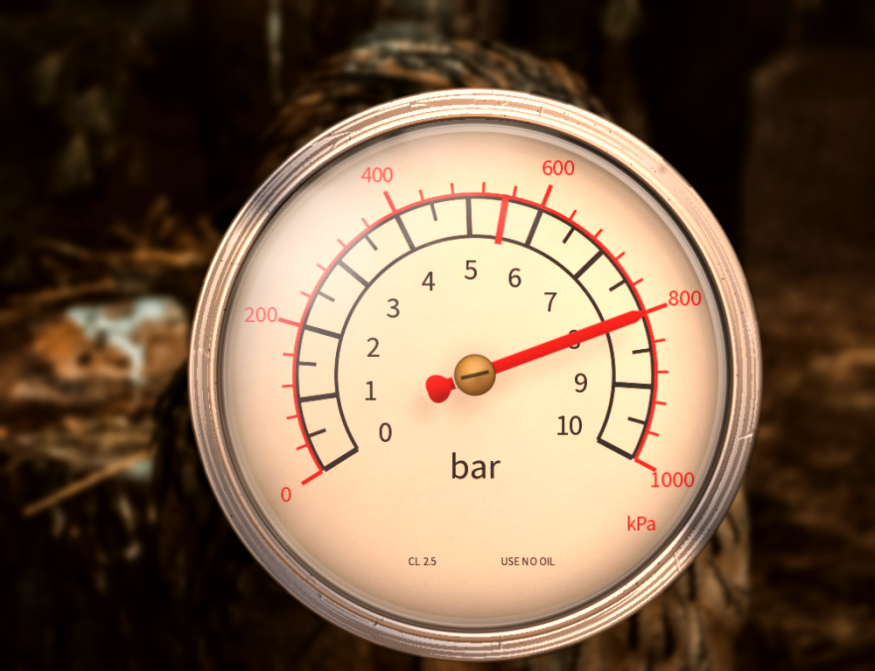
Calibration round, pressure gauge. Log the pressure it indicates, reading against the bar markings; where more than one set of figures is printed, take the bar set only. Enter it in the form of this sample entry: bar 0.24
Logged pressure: bar 8
